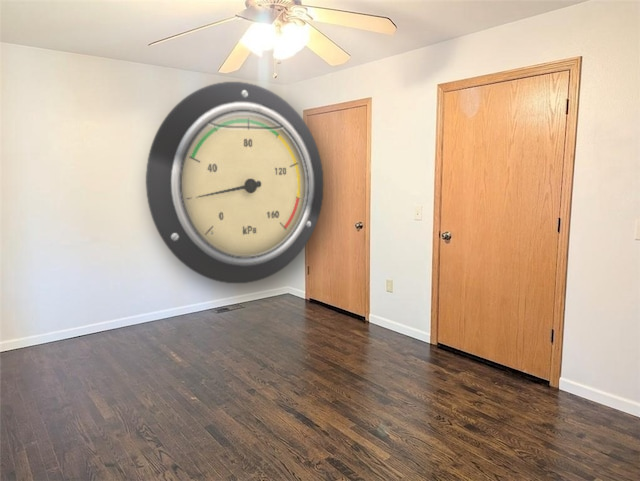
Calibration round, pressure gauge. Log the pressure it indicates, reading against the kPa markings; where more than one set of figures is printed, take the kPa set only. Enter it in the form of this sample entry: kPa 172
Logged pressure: kPa 20
